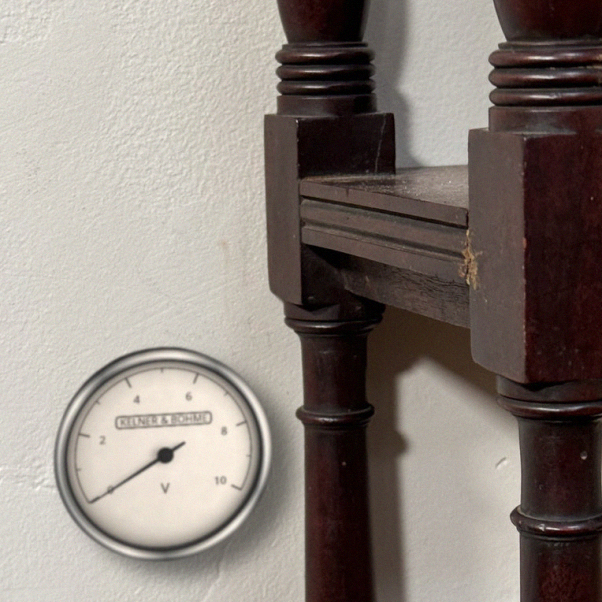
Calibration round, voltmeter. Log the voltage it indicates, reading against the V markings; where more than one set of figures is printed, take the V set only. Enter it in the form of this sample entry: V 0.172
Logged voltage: V 0
